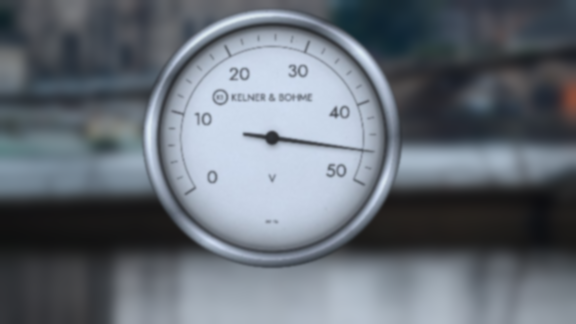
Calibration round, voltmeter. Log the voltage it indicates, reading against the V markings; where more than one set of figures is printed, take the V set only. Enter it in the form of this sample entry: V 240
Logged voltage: V 46
